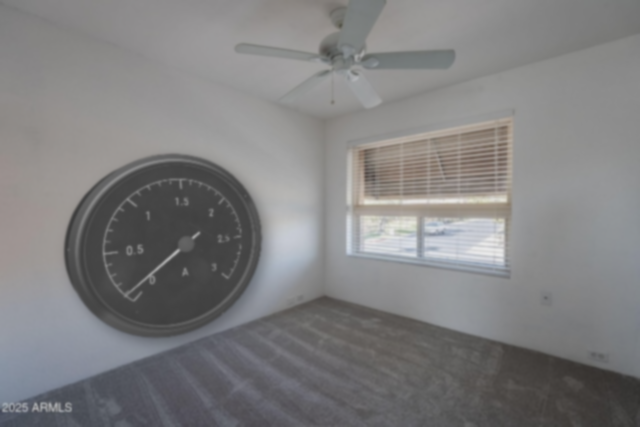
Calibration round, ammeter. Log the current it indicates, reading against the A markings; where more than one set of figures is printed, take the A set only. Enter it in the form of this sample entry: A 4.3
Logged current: A 0.1
